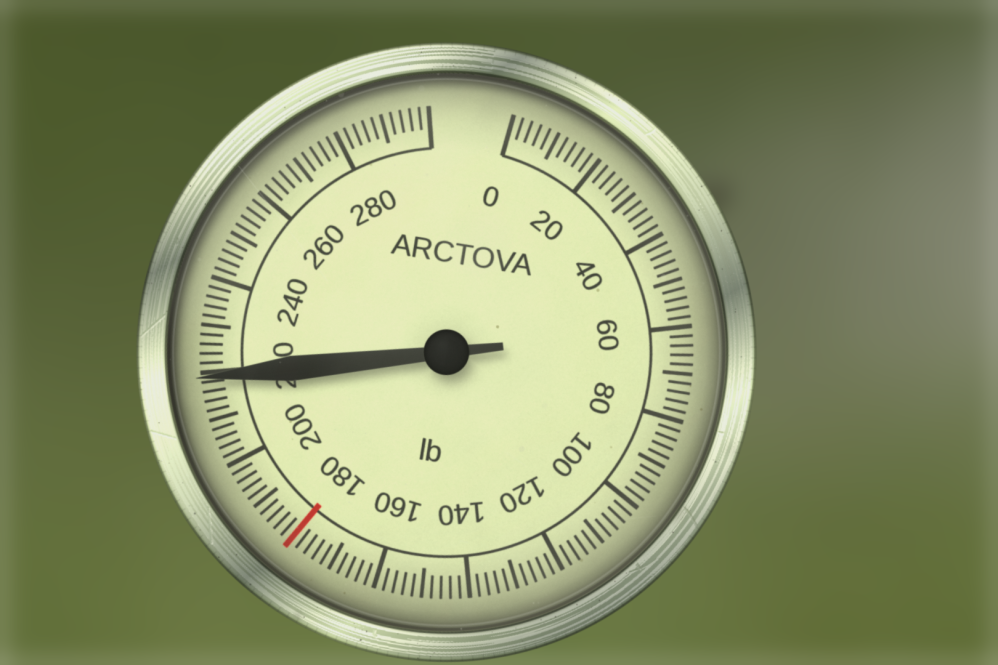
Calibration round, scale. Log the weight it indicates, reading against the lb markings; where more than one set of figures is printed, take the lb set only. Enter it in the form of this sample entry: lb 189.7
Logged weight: lb 219
